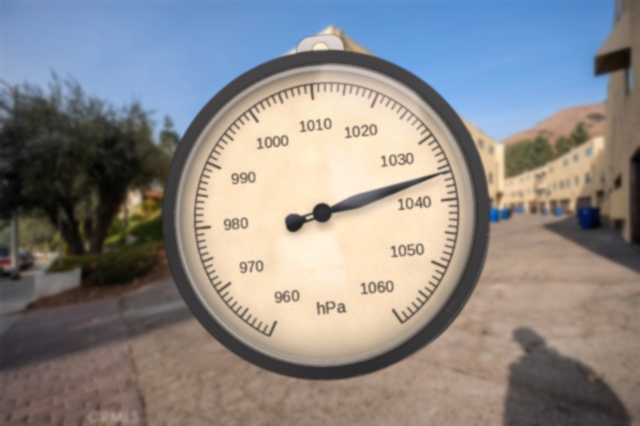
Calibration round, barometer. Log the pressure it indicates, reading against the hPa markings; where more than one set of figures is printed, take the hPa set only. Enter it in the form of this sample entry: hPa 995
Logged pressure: hPa 1036
